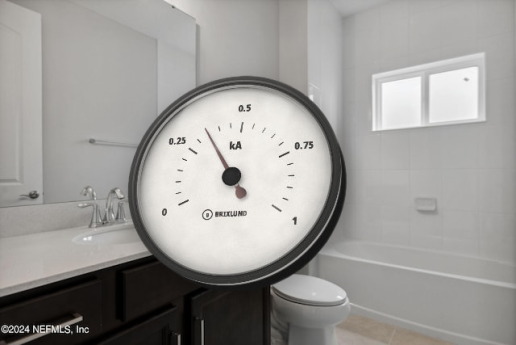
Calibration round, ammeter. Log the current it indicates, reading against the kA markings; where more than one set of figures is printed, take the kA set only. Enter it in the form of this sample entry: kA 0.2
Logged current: kA 0.35
